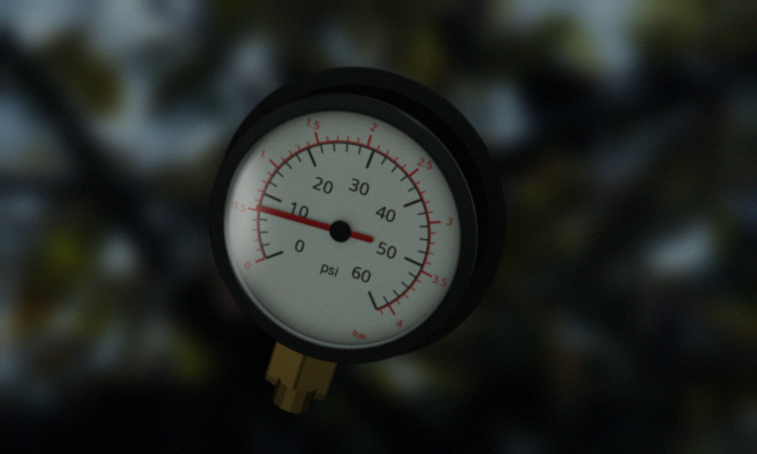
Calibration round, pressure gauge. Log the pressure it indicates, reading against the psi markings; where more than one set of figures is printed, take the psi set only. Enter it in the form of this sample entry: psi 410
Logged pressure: psi 8
